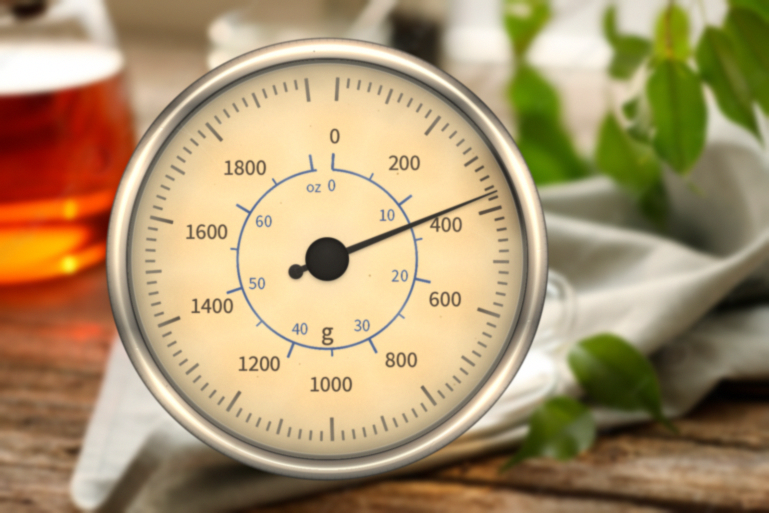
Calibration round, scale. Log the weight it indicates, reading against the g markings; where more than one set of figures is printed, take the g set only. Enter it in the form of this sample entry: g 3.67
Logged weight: g 370
